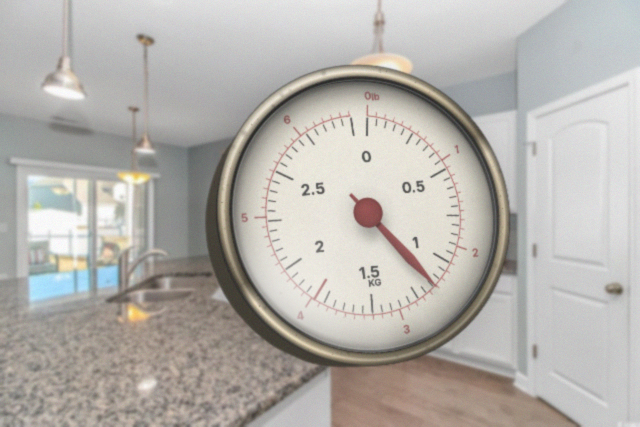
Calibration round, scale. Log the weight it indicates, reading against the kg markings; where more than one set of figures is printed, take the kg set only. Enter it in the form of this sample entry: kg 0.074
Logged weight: kg 1.15
